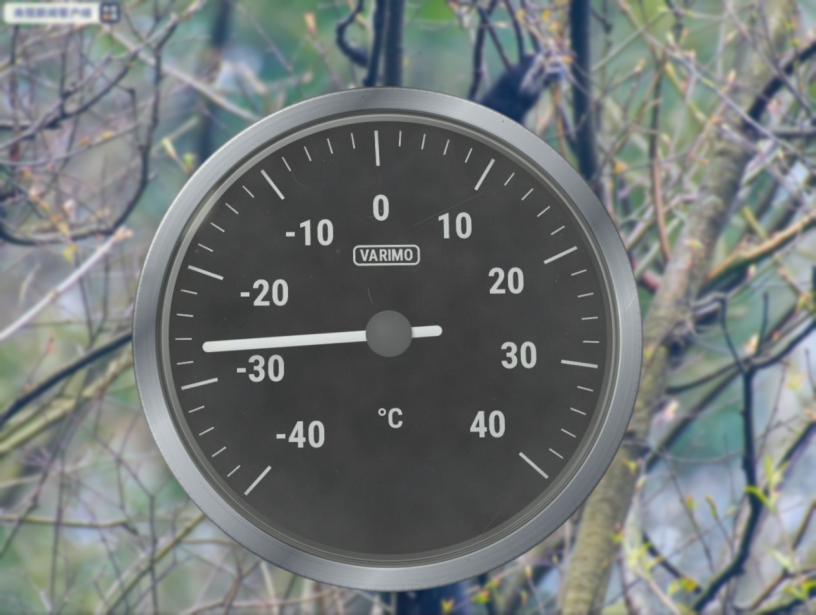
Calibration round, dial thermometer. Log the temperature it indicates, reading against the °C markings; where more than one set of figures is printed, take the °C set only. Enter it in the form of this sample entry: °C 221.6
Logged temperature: °C -27
